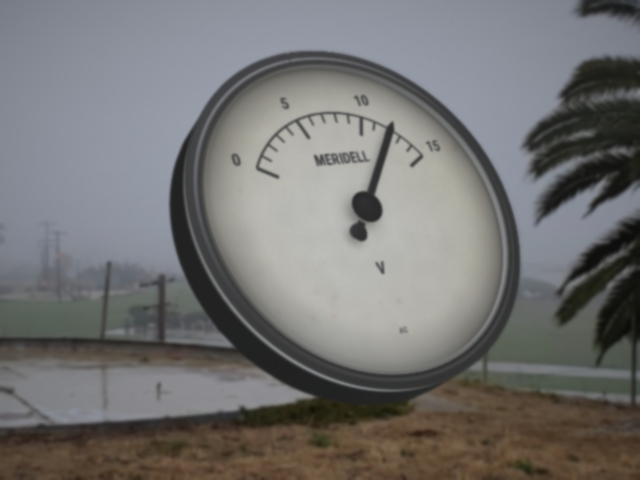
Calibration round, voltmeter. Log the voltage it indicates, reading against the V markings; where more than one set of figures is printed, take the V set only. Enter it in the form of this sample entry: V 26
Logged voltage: V 12
